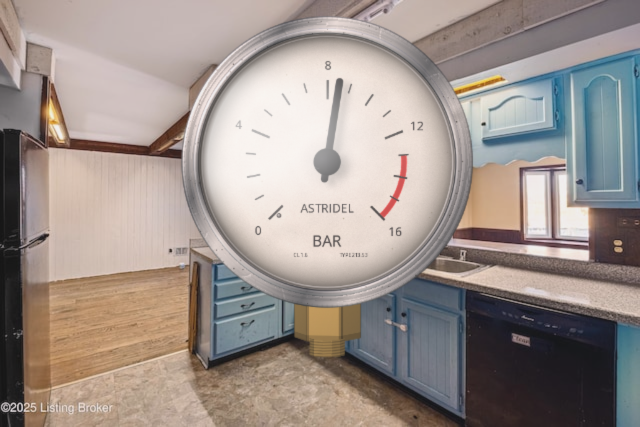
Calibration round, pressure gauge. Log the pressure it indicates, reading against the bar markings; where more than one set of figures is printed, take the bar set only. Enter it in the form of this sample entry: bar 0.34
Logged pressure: bar 8.5
